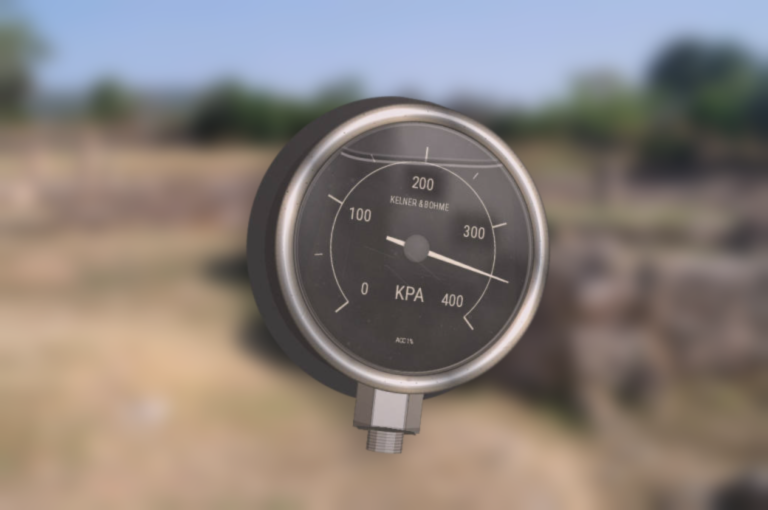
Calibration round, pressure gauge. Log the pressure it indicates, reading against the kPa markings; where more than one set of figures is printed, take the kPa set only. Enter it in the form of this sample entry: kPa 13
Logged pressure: kPa 350
